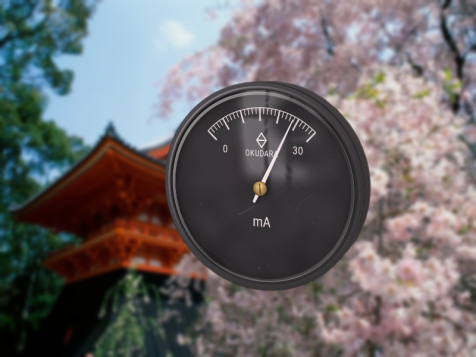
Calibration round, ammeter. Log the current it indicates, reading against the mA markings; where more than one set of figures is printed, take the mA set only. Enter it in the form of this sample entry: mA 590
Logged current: mA 24
